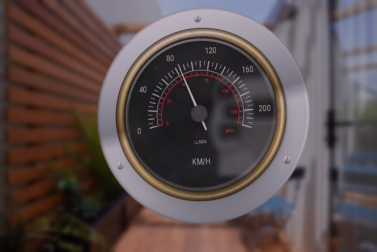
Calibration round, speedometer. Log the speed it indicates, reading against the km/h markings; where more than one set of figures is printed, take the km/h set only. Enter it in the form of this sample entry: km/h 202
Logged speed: km/h 85
